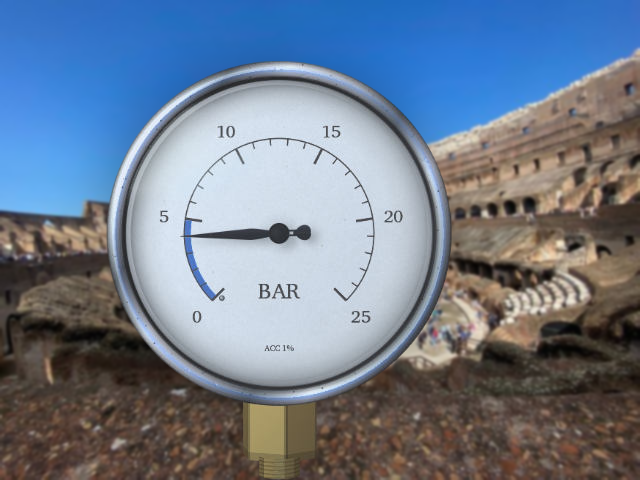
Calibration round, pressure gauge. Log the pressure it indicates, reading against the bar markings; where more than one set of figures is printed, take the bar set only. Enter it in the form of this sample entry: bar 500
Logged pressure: bar 4
